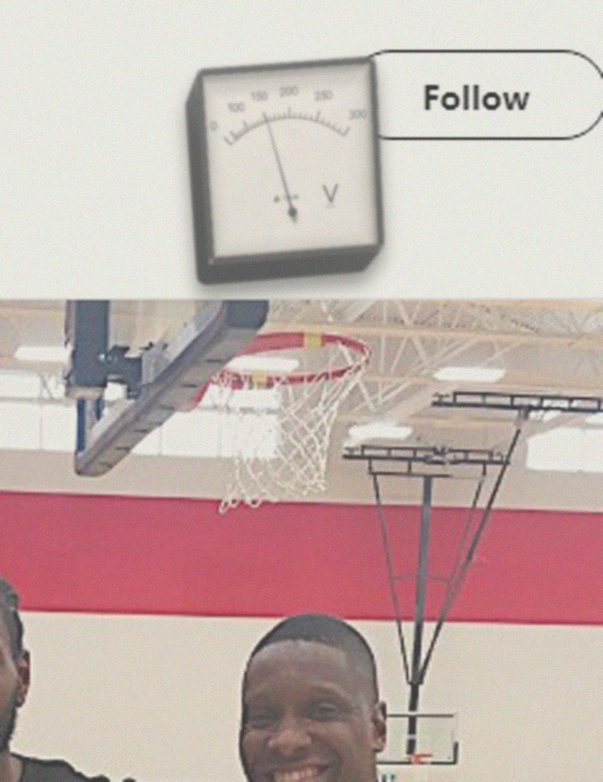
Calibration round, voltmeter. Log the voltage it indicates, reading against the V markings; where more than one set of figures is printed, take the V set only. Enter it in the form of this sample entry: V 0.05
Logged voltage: V 150
